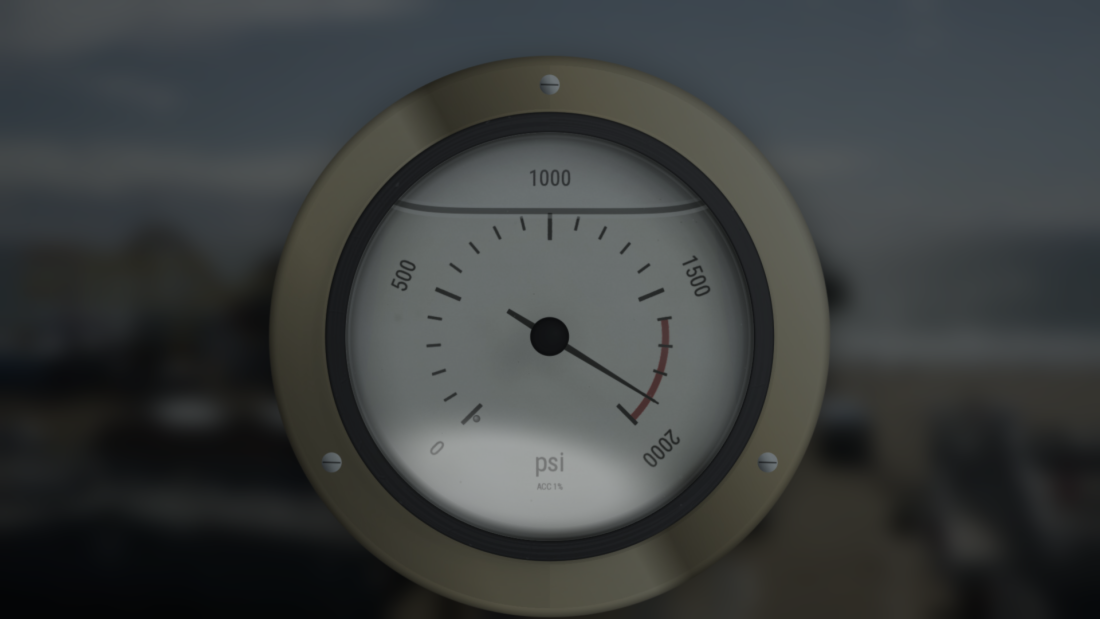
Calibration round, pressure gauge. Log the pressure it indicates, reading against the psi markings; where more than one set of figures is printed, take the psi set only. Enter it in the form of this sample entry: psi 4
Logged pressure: psi 1900
